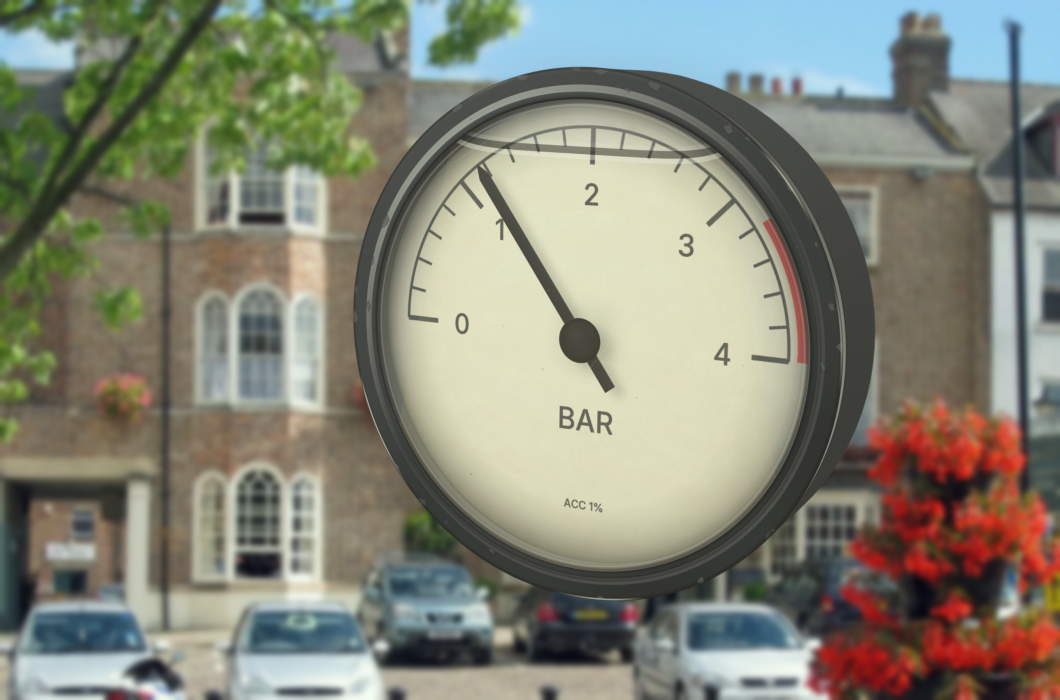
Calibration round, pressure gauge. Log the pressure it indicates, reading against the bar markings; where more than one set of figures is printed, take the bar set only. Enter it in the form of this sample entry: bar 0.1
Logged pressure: bar 1.2
